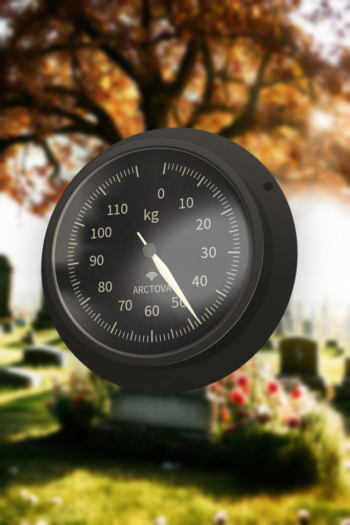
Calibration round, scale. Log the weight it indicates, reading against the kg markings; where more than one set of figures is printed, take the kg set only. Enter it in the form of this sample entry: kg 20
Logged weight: kg 48
